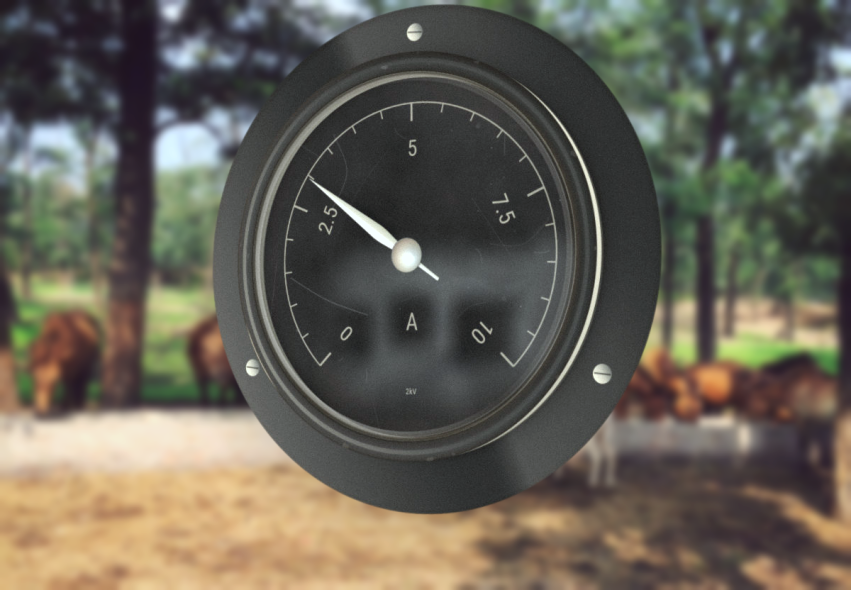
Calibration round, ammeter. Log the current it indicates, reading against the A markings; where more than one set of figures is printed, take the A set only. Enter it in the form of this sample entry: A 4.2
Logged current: A 3
